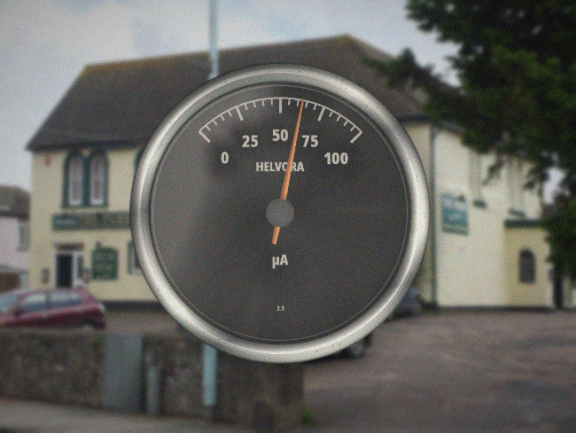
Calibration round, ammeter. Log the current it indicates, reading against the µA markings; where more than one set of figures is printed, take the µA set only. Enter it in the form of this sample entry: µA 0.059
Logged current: µA 62.5
